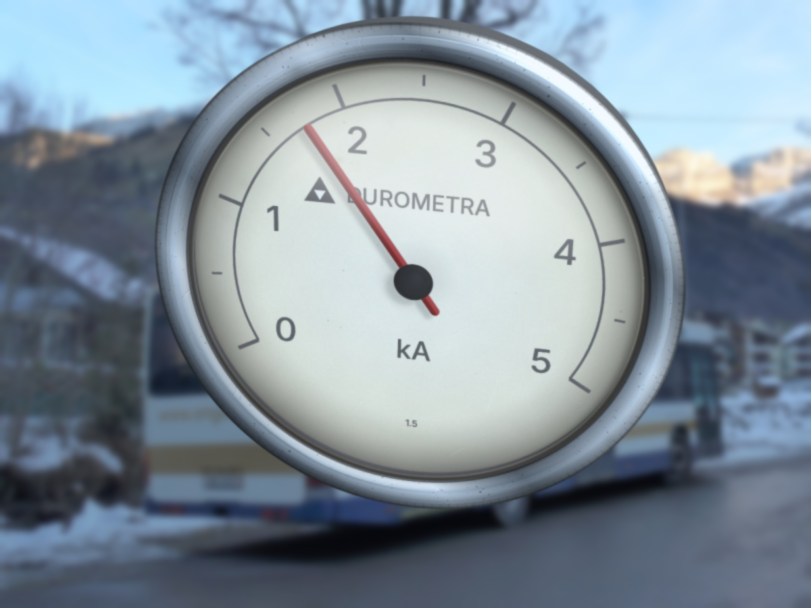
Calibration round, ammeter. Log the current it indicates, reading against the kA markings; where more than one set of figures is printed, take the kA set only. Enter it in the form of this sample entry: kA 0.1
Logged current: kA 1.75
